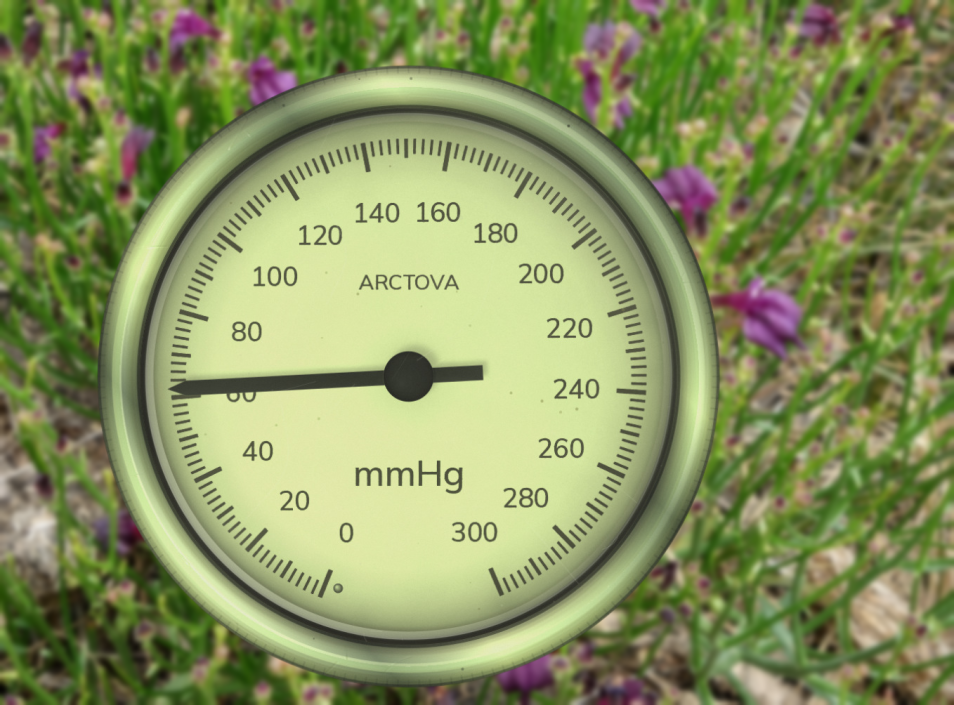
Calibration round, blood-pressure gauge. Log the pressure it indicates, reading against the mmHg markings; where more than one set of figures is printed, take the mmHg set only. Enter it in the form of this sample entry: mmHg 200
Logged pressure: mmHg 62
